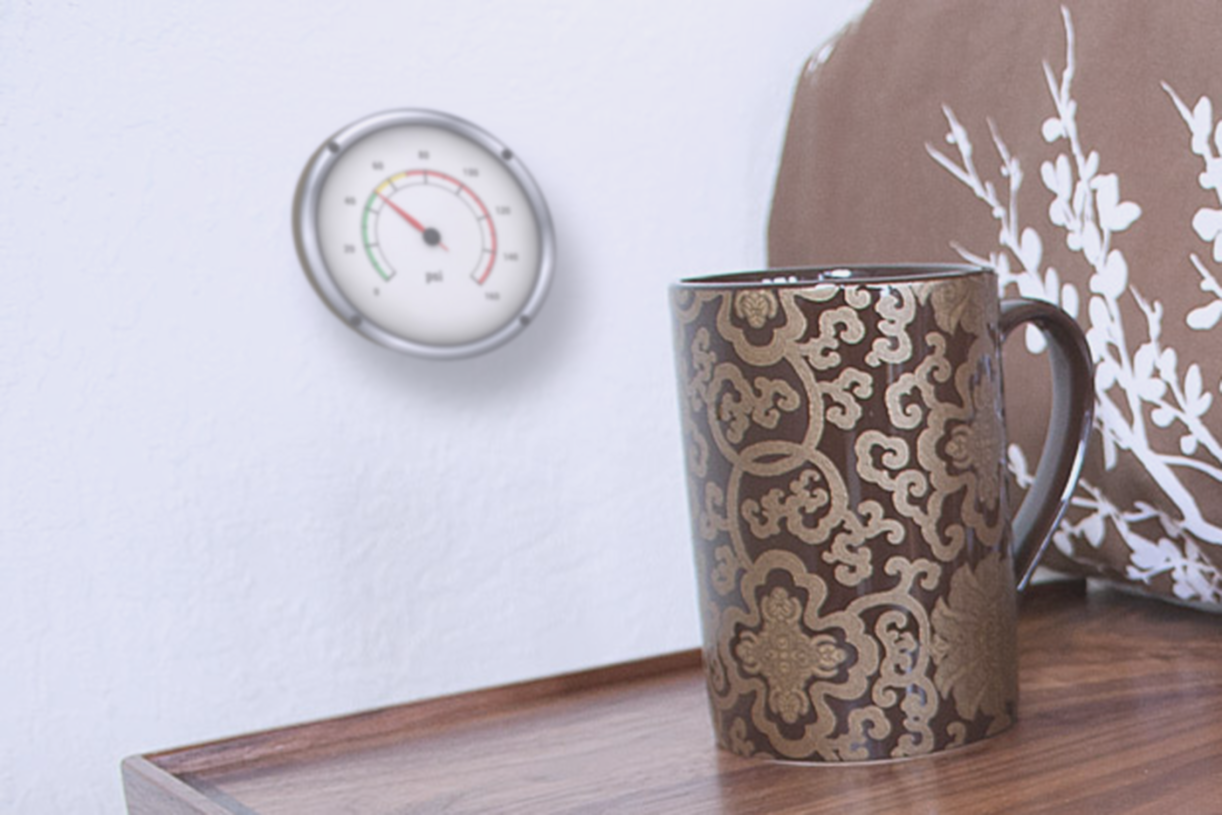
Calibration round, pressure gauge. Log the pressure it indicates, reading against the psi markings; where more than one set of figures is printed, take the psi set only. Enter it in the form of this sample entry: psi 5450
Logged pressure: psi 50
